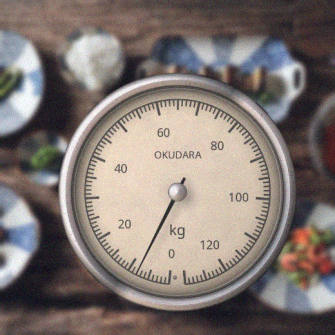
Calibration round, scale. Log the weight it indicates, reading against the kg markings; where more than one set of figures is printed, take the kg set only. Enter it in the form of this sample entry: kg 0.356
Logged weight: kg 8
